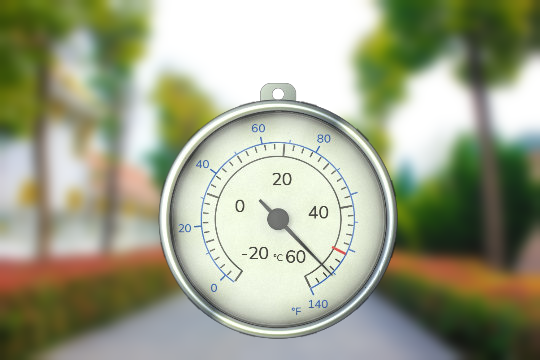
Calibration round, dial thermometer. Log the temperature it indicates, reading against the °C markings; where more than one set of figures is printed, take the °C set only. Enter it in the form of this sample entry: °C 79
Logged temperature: °C 55
